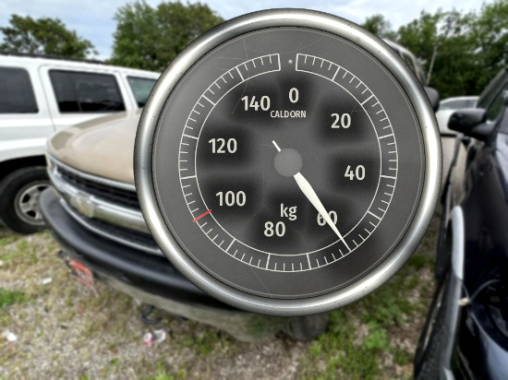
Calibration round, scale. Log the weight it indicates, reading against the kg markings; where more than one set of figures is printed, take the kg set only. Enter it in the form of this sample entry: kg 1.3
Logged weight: kg 60
